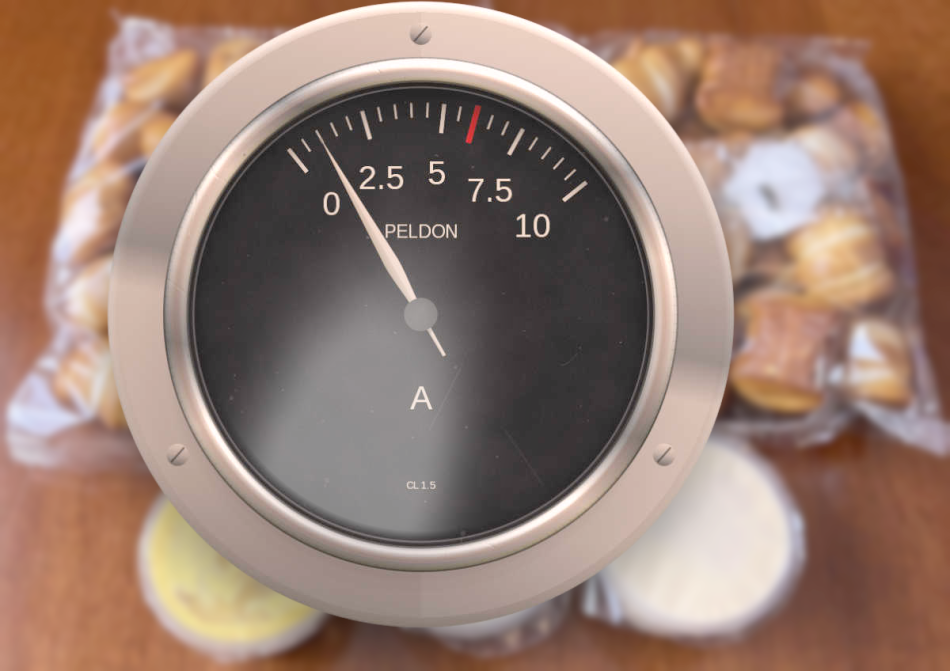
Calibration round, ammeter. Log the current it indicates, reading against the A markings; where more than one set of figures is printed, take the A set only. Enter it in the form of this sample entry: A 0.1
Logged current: A 1
